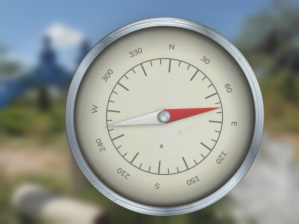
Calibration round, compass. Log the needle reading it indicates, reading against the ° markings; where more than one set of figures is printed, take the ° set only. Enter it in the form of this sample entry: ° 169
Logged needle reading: ° 75
